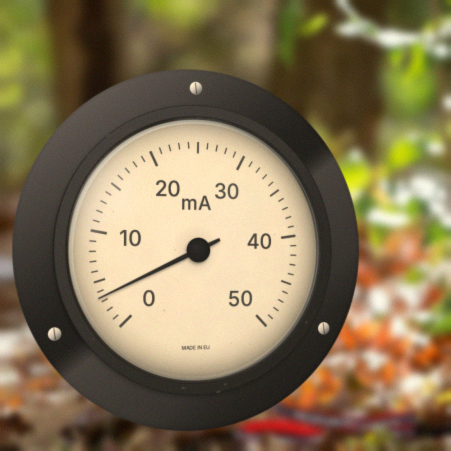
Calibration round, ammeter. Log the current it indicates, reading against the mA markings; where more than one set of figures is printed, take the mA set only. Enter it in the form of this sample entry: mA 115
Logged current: mA 3.5
